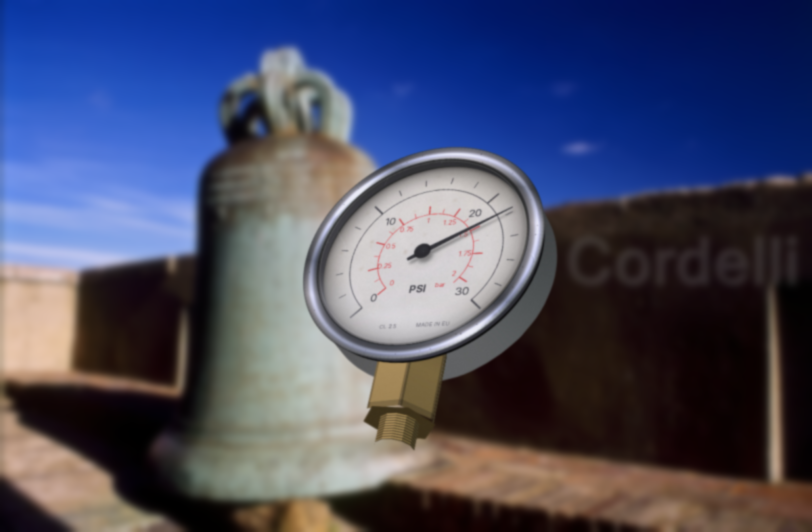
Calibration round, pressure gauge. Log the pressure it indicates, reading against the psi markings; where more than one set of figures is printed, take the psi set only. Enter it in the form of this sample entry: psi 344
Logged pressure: psi 22
